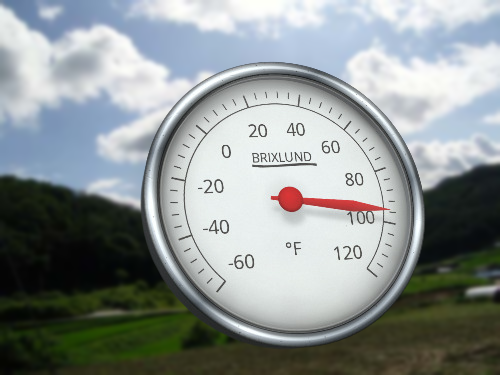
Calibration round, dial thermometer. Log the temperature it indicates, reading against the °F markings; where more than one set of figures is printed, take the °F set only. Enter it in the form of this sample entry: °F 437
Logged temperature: °F 96
